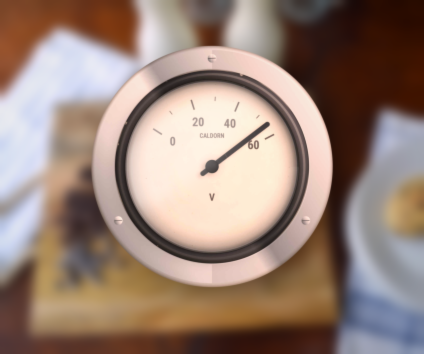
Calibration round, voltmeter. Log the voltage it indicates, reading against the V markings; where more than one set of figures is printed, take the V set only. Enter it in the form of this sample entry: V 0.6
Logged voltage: V 55
